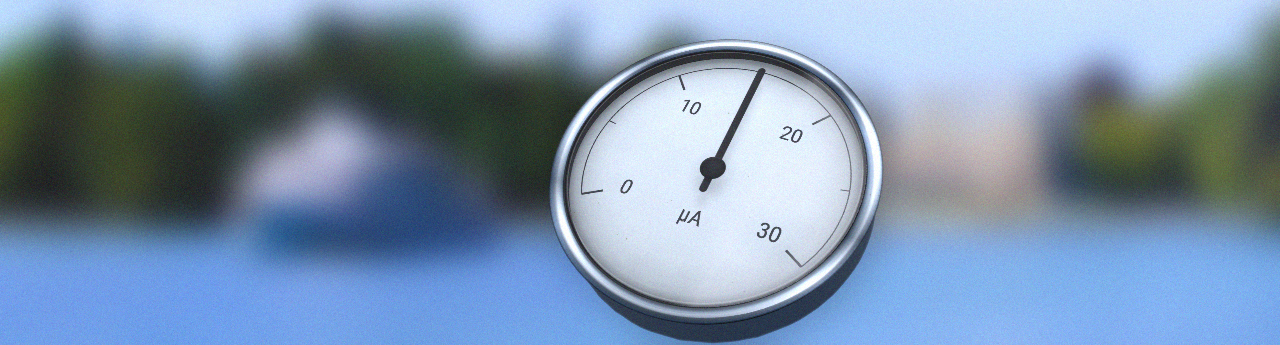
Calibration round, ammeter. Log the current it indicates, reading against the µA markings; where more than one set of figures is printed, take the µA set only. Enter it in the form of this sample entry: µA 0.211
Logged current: µA 15
